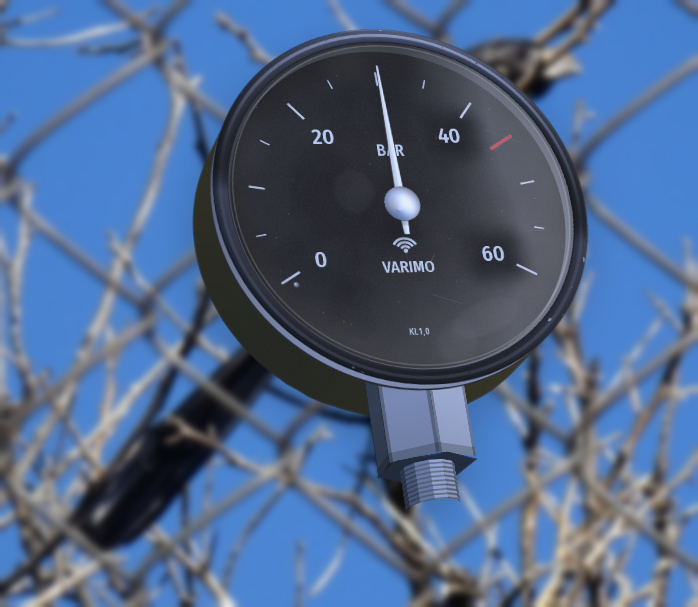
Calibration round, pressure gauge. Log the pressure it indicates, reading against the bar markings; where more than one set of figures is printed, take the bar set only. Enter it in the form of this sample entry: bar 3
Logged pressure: bar 30
